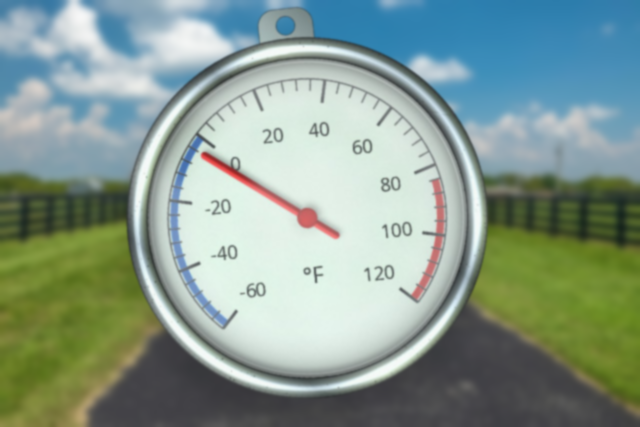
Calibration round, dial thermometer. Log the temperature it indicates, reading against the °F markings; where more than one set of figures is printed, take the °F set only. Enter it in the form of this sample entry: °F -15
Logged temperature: °F -4
